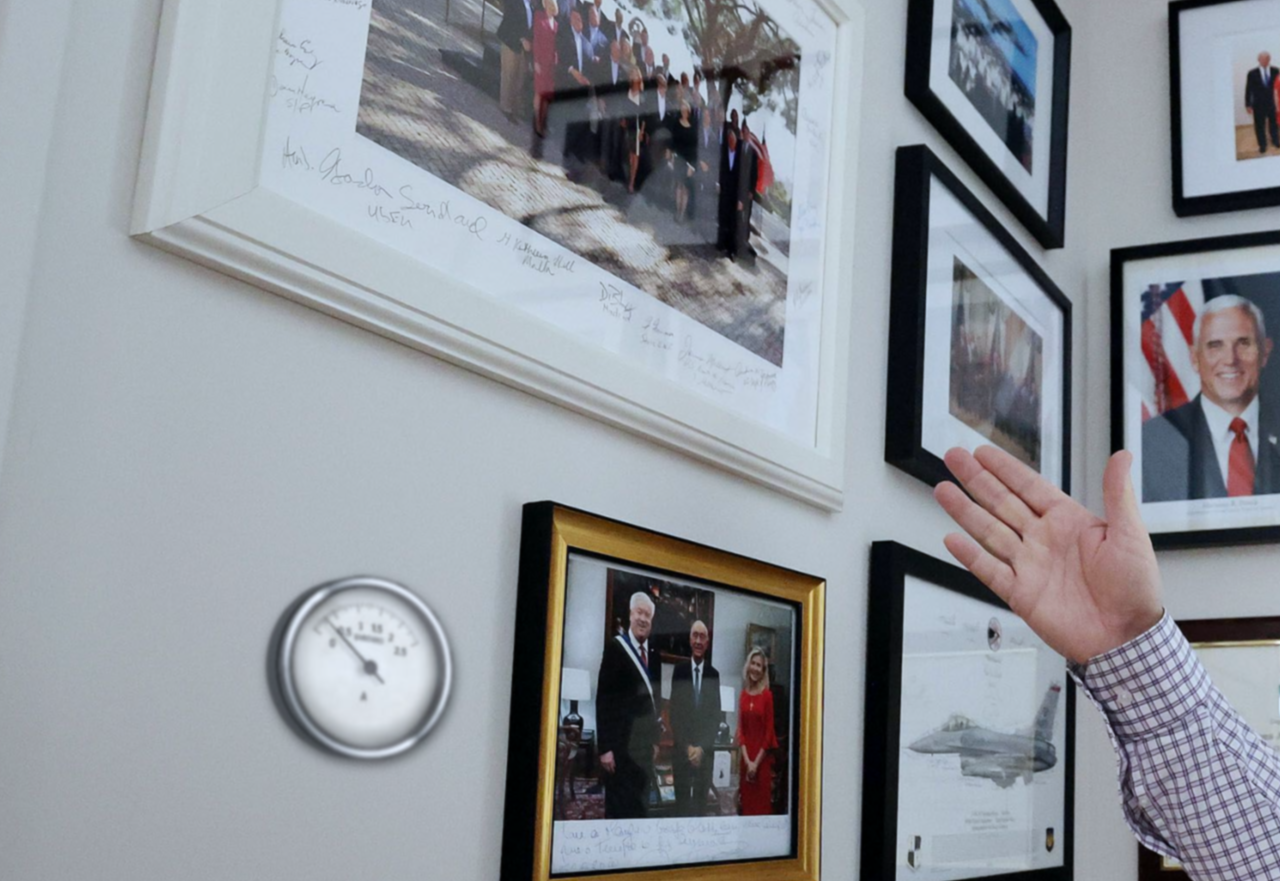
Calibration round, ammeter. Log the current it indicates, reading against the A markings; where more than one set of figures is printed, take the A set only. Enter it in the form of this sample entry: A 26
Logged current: A 0.25
